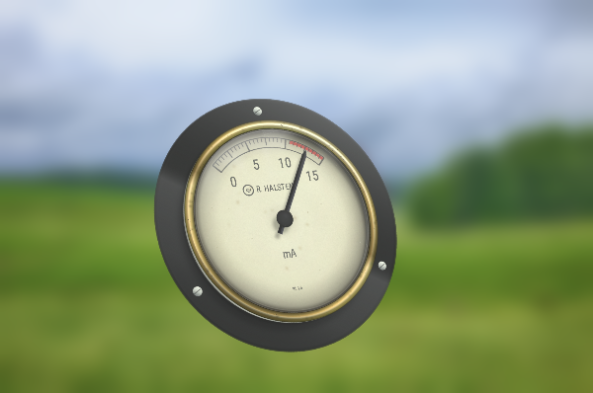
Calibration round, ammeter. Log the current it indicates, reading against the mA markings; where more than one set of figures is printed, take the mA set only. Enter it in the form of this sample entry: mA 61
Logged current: mA 12.5
